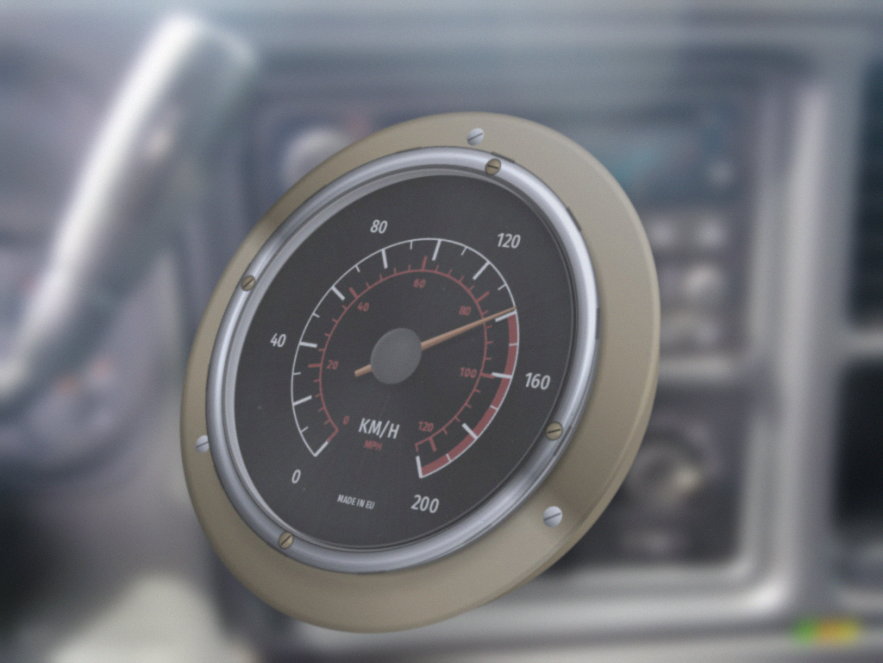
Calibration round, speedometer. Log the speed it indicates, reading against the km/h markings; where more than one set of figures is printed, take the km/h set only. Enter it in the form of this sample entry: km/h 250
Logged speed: km/h 140
